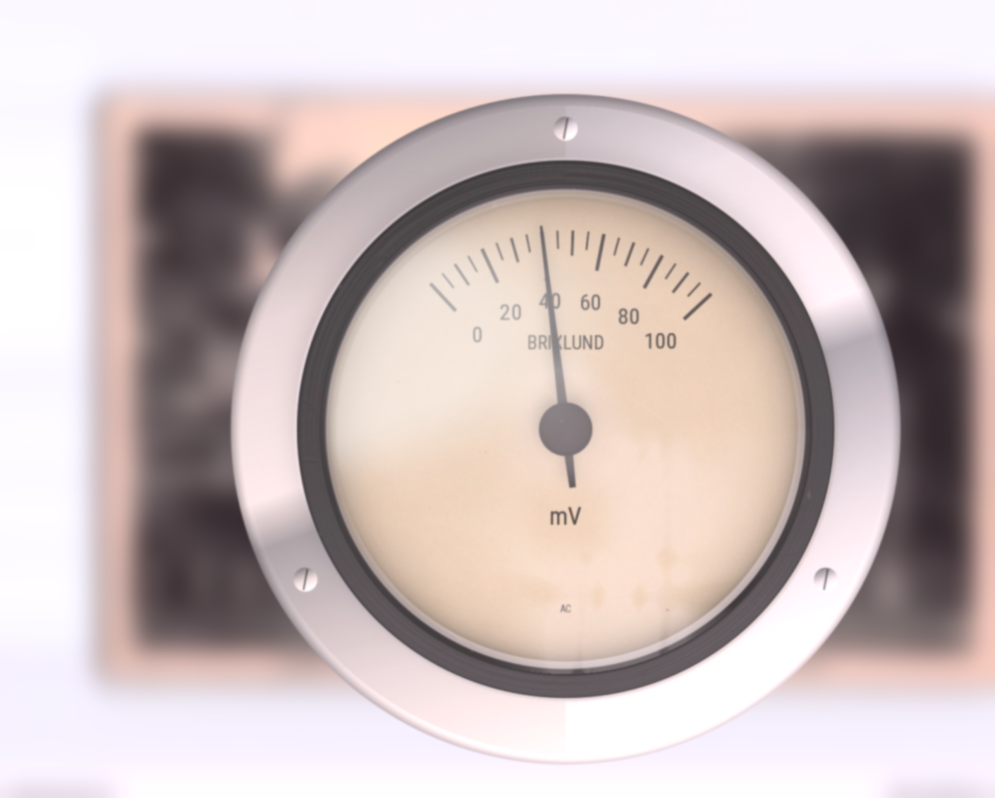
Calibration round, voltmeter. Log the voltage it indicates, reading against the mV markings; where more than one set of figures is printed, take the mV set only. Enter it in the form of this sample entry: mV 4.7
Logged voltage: mV 40
